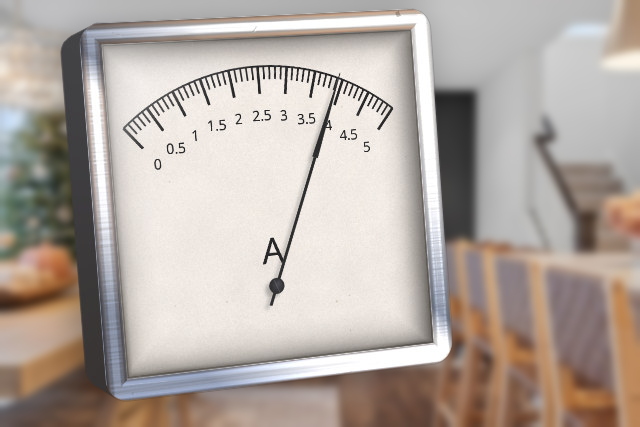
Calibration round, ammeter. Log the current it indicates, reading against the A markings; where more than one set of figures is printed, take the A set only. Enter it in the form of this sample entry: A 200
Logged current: A 3.9
